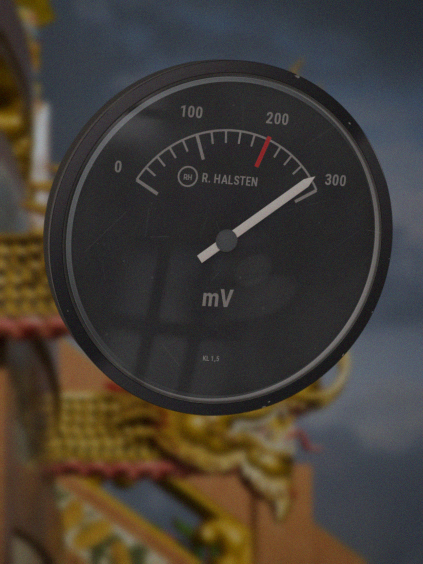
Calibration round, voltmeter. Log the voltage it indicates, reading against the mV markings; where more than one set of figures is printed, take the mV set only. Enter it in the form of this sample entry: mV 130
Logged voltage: mV 280
